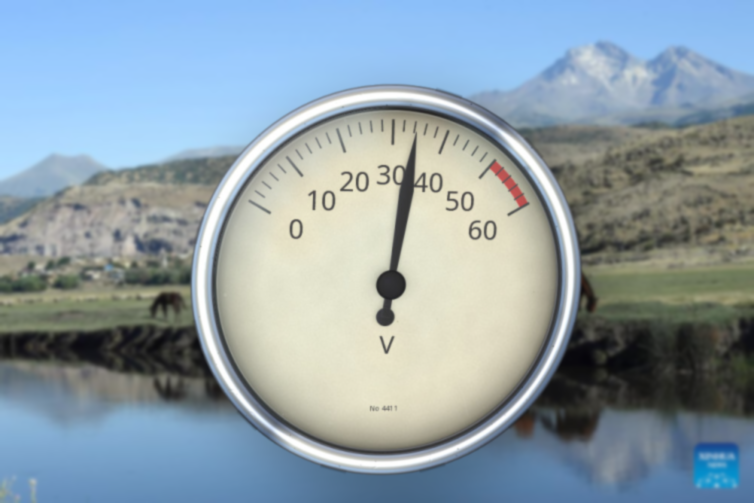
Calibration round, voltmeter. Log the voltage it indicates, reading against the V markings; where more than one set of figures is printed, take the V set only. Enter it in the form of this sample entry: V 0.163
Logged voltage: V 34
